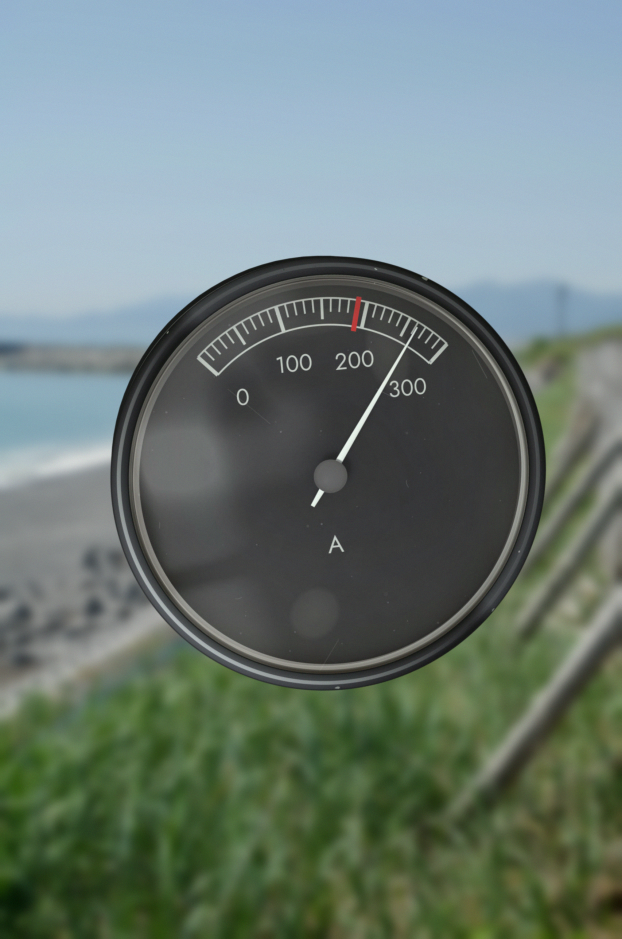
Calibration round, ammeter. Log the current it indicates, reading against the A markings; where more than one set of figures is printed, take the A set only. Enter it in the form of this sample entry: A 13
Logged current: A 260
